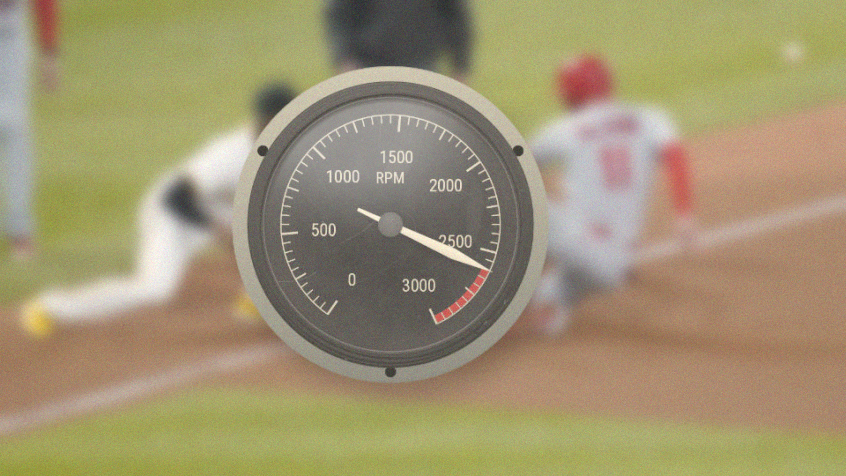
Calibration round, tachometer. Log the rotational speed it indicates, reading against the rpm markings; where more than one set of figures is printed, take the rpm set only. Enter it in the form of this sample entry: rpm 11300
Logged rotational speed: rpm 2600
